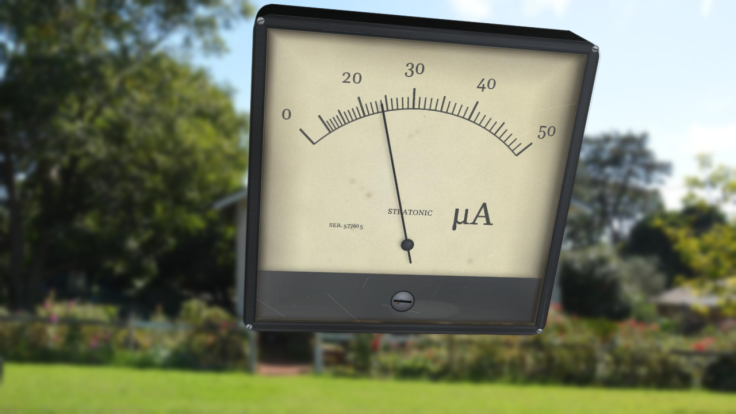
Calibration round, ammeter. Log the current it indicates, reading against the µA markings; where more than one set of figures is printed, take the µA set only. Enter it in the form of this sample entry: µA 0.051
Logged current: µA 24
